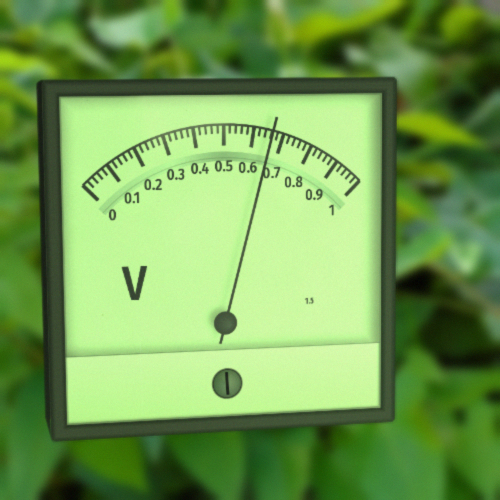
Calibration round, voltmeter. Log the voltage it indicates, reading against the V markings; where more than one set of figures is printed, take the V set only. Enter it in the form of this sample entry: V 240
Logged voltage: V 0.66
